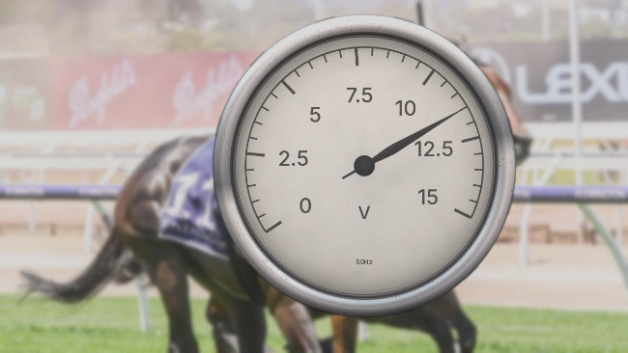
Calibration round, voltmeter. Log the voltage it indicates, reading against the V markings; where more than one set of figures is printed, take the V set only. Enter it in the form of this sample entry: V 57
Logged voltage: V 11.5
